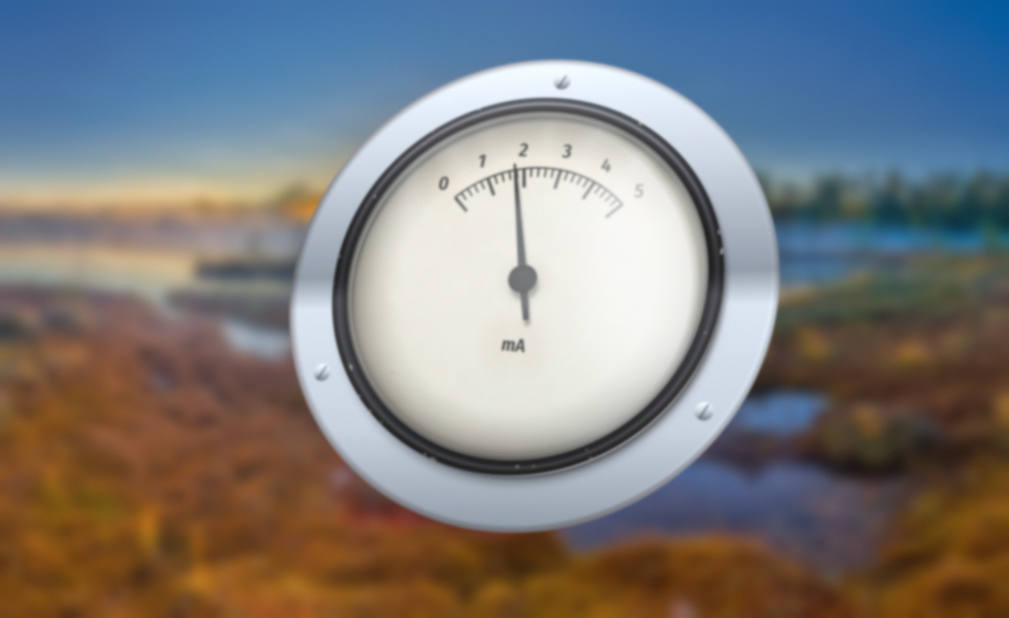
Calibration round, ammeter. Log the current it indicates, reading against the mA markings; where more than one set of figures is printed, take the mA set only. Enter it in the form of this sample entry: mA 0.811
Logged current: mA 1.8
